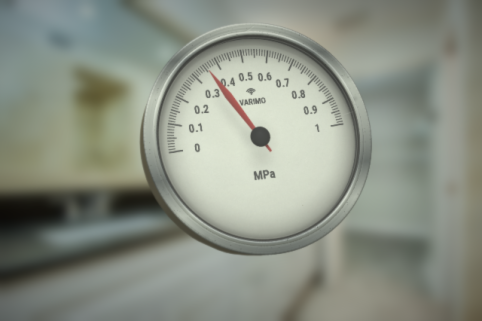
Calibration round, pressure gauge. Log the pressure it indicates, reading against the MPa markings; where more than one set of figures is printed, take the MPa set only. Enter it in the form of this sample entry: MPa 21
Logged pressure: MPa 0.35
